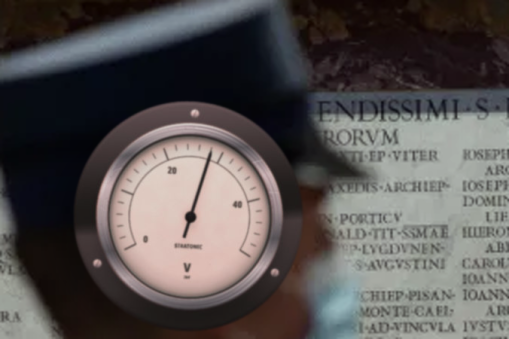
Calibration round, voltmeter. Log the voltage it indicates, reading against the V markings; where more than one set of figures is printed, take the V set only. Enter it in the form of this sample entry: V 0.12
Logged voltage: V 28
